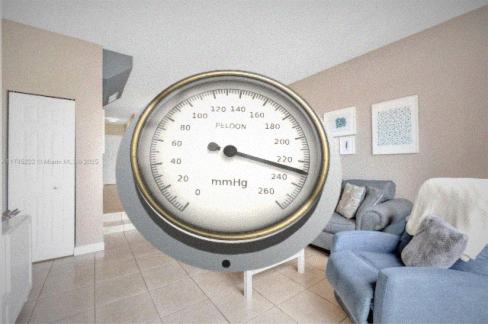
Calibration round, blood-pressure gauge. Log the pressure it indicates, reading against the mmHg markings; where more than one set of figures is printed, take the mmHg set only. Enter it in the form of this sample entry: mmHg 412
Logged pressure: mmHg 230
